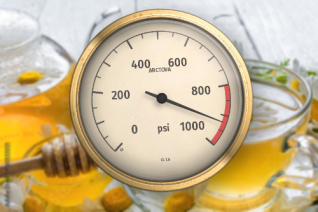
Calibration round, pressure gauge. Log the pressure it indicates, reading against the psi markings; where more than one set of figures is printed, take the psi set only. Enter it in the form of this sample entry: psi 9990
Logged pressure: psi 925
